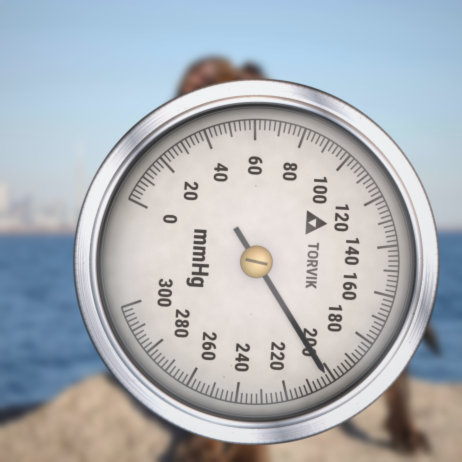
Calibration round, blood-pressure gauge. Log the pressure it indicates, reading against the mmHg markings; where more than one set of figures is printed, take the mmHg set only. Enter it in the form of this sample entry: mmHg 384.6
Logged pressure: mmHg 202
